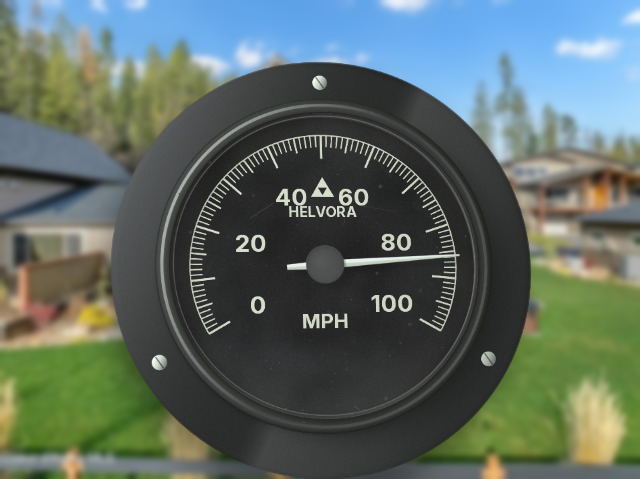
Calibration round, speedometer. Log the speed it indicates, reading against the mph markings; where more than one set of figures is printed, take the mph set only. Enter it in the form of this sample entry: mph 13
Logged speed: mph 86
